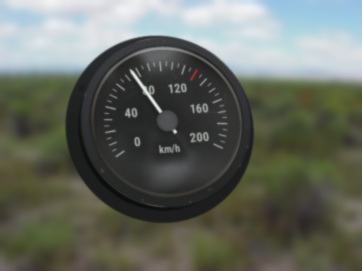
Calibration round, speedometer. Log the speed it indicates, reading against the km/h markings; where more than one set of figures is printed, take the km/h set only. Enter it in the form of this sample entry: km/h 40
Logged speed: km/h 75
